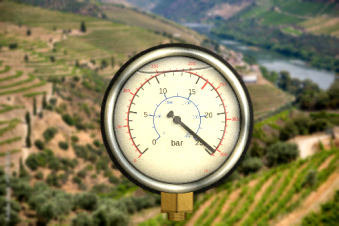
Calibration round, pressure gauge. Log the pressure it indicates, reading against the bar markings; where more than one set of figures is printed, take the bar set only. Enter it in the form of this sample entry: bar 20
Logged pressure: bar 24.5
